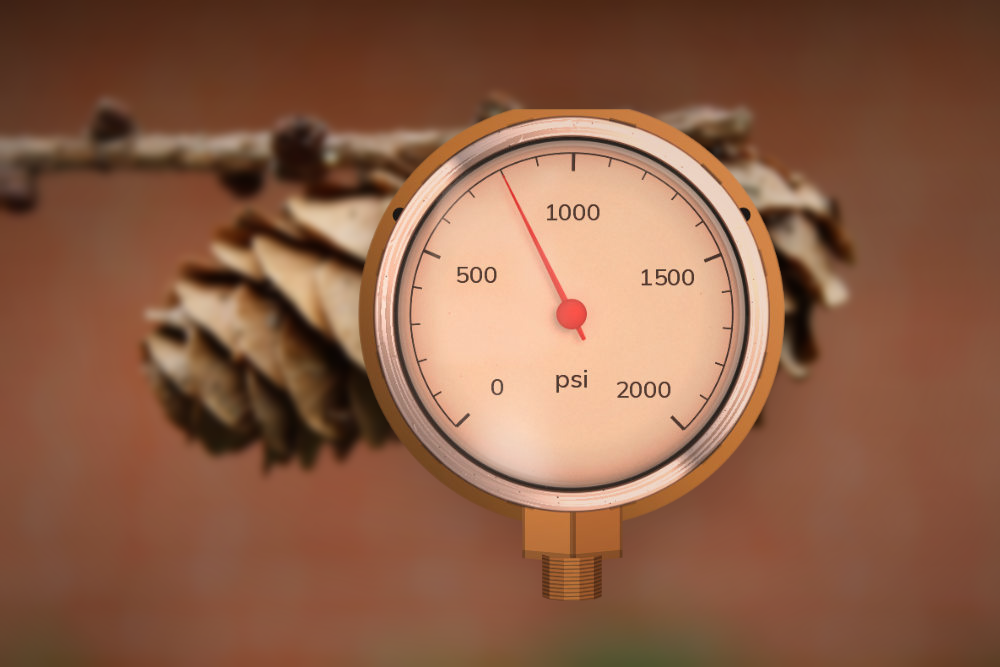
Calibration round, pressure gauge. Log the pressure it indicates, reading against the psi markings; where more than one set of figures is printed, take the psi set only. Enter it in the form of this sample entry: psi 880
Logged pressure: psi 800
